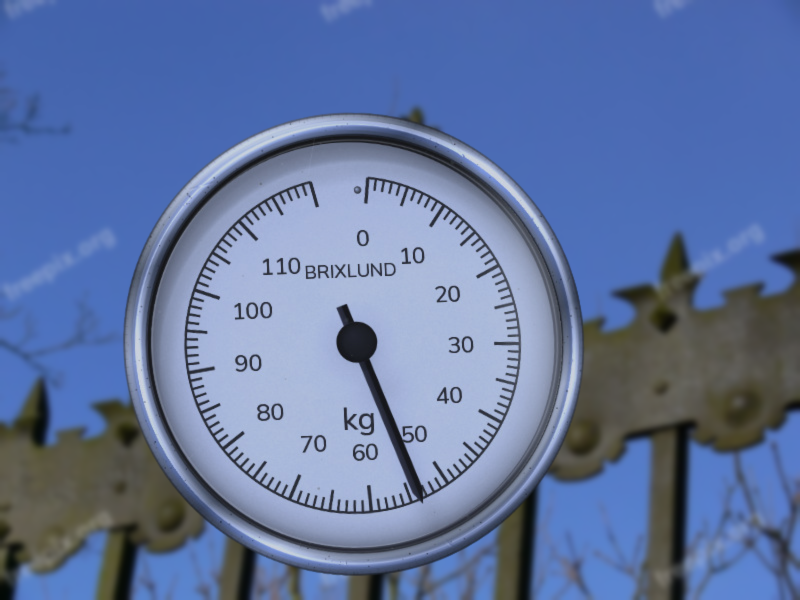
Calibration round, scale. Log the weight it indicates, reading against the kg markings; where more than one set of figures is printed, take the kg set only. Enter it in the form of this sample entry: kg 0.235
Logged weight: kg 54
